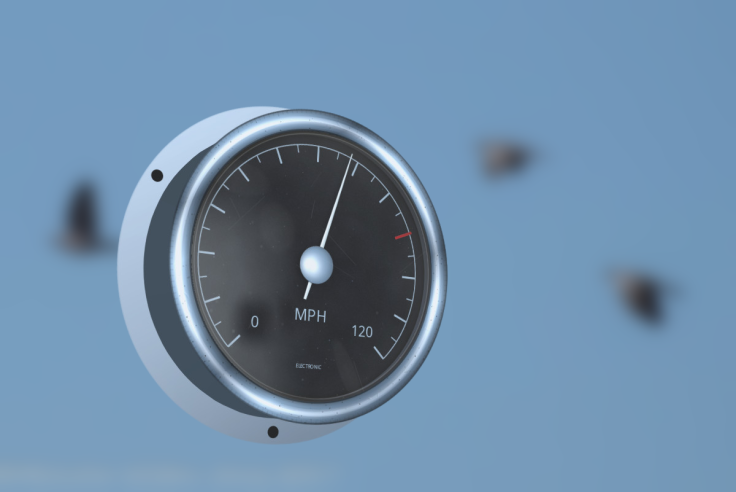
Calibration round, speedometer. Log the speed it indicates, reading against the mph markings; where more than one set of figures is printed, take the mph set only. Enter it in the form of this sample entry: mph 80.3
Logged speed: mph 67.5
